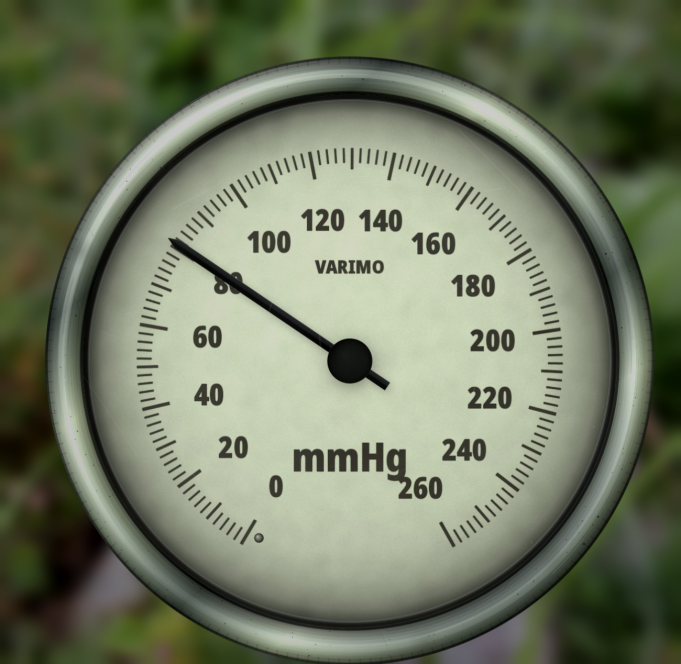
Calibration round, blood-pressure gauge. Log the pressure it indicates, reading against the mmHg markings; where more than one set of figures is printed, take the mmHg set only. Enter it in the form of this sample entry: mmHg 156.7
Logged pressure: mmHg 81
